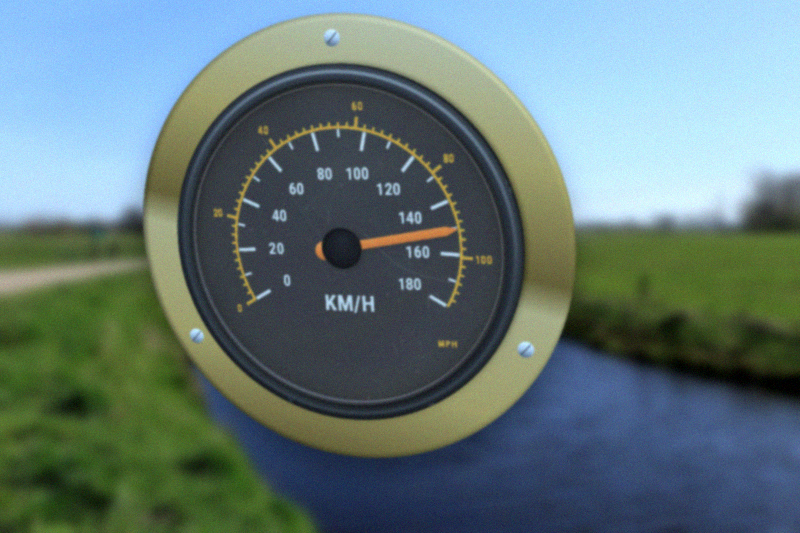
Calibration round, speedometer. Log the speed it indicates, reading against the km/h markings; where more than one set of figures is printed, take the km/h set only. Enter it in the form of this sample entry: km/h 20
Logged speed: km/h 150
